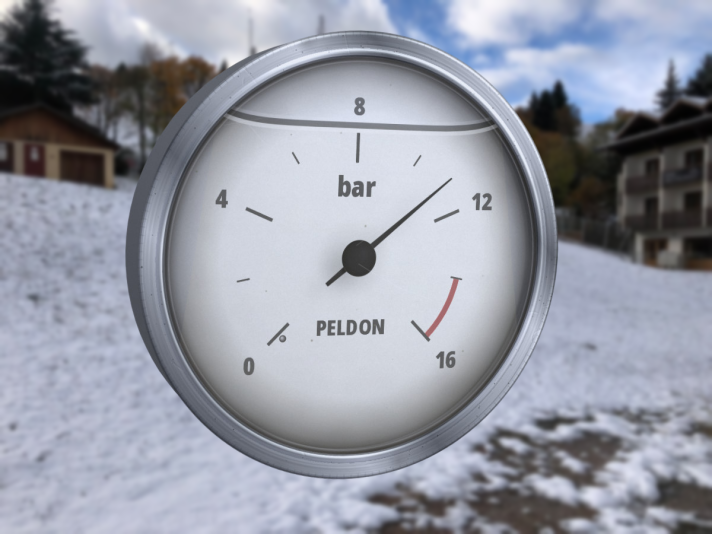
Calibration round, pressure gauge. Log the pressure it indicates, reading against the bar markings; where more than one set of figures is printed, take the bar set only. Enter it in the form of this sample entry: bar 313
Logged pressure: bar 11
